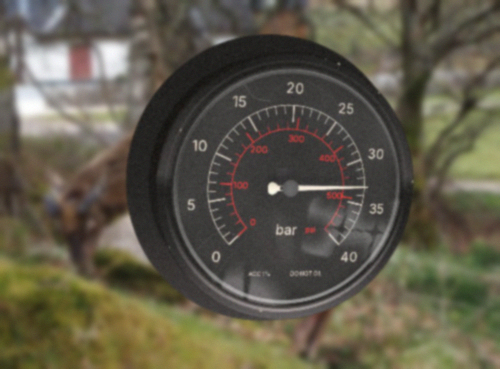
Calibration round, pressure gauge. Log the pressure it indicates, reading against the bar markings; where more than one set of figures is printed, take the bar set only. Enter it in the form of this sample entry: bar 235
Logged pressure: bar 33
